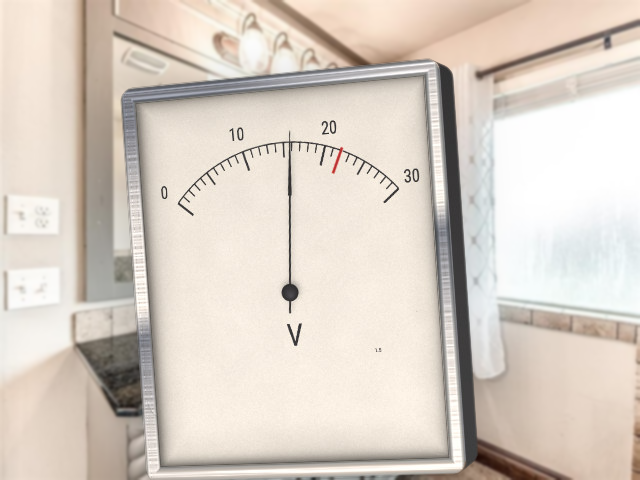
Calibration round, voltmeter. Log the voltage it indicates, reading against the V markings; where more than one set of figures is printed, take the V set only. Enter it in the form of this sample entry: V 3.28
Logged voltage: V 16
